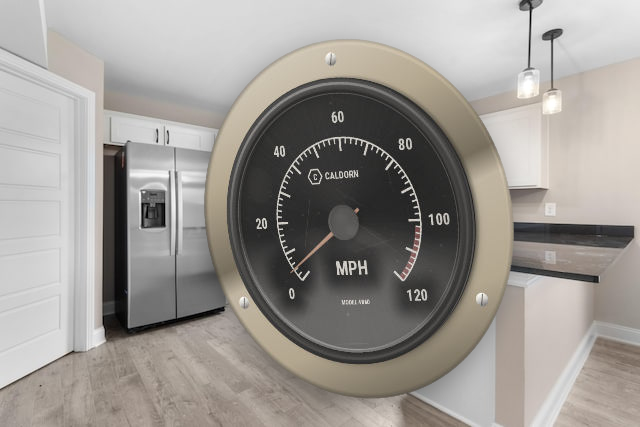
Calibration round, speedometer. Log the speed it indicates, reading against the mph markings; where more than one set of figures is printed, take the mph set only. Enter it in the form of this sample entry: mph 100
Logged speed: mph 4
